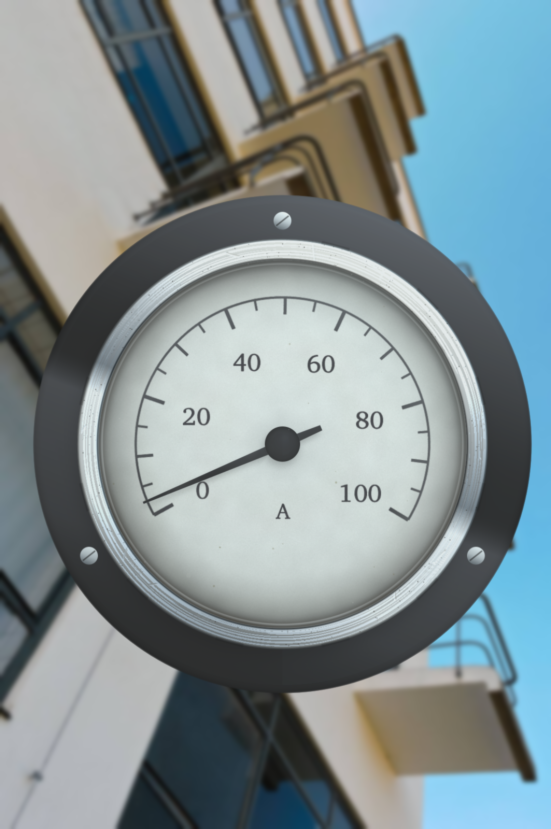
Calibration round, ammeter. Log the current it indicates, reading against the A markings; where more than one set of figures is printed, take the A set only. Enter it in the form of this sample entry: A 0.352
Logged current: A 2.5
